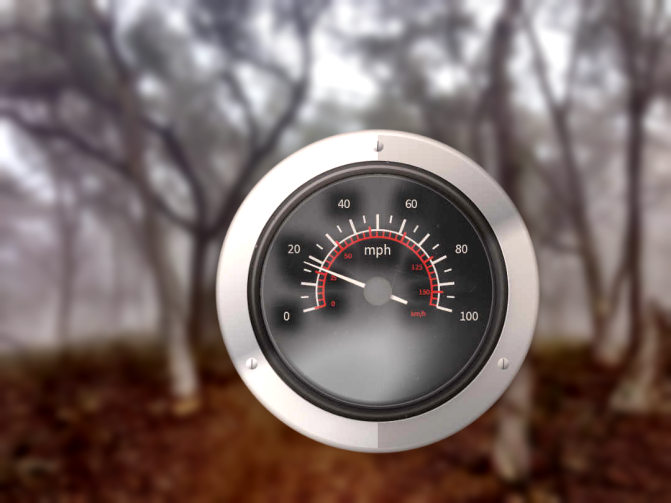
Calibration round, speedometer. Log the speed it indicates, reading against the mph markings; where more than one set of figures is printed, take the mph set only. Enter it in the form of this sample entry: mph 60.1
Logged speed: mph 17.5
